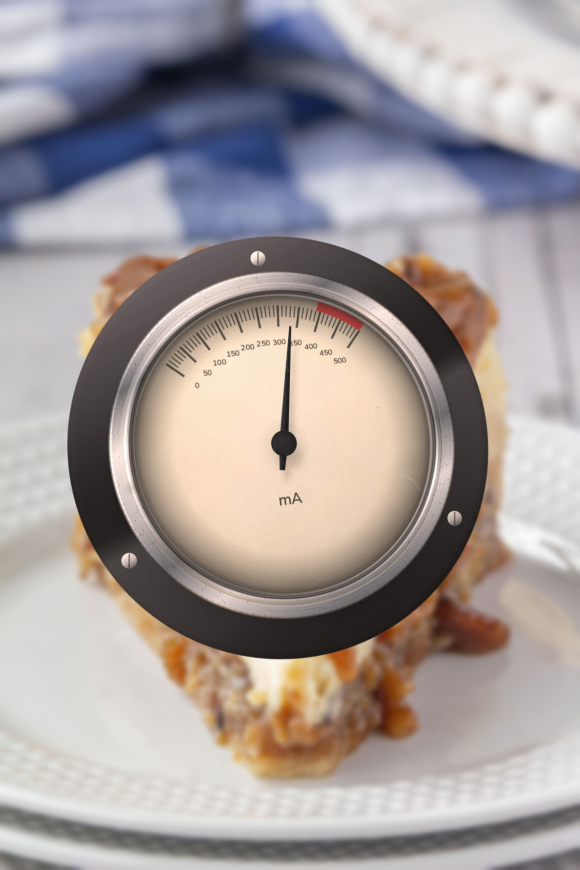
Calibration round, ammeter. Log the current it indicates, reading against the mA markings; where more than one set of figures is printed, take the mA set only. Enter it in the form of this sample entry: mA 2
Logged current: mA 330
